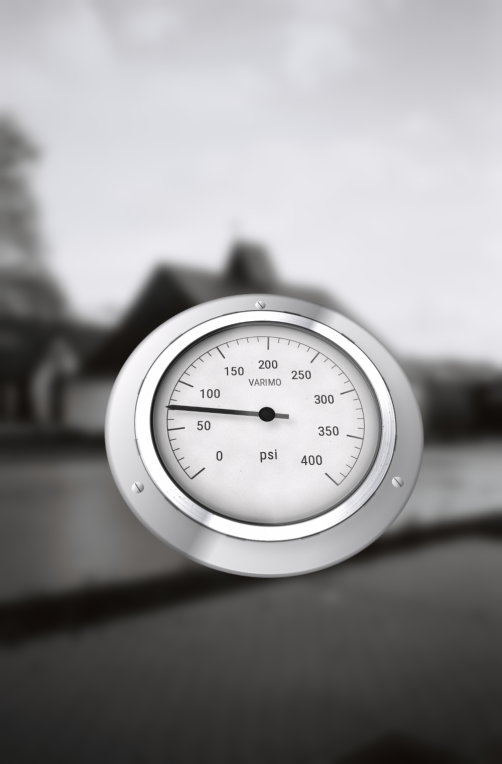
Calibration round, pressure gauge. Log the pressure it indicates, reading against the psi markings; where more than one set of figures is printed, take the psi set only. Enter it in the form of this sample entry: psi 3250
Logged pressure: psi 70
